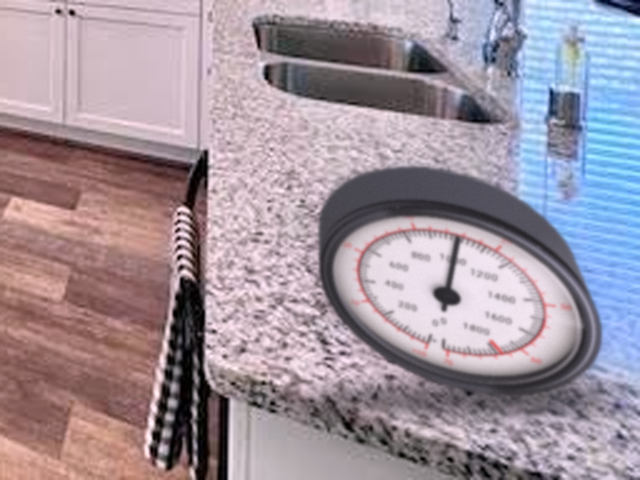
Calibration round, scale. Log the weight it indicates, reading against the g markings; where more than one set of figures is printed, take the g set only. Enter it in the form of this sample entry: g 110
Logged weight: g 1000
